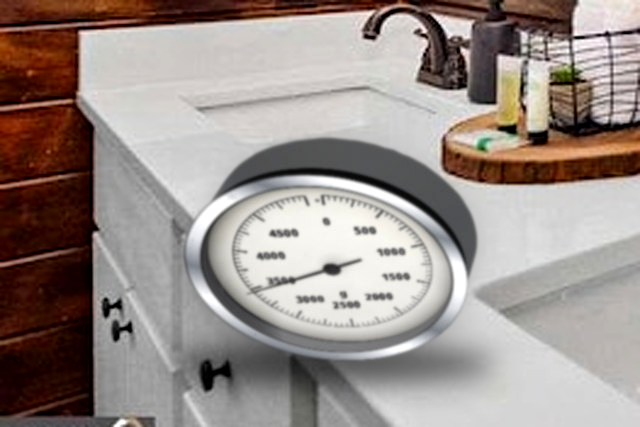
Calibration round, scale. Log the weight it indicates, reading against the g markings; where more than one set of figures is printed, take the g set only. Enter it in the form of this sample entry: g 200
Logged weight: g 3500
